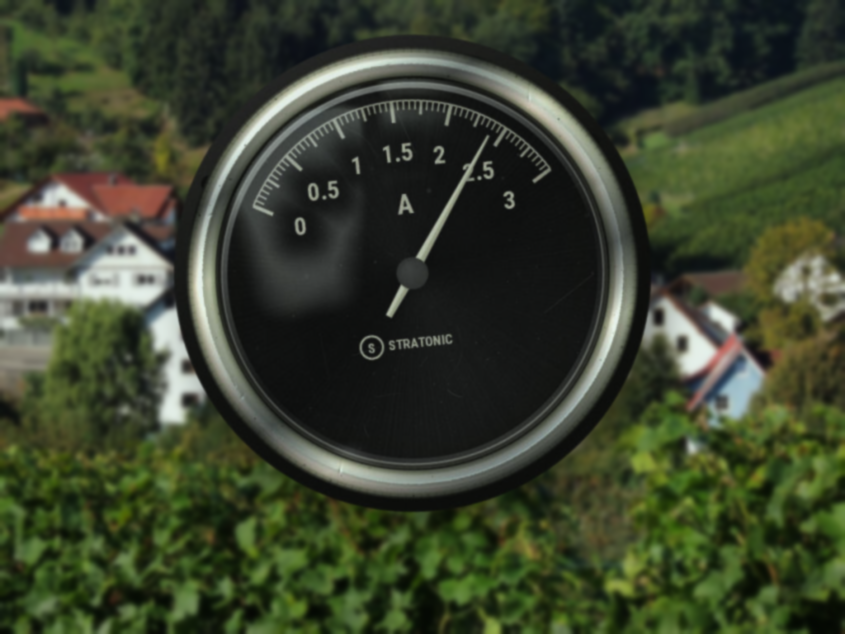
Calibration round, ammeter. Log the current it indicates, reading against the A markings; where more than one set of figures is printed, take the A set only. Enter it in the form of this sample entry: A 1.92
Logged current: A 2.4
